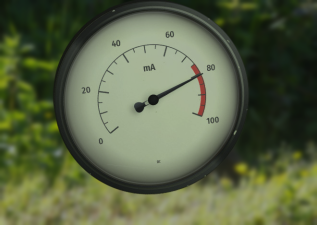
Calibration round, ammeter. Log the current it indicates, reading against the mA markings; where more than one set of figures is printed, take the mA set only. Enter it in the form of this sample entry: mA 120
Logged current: mA 80
